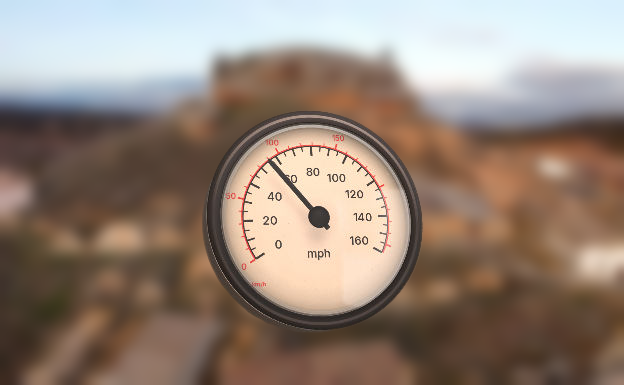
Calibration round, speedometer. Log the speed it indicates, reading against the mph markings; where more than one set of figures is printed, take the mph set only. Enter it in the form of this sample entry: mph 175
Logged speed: mph 55
